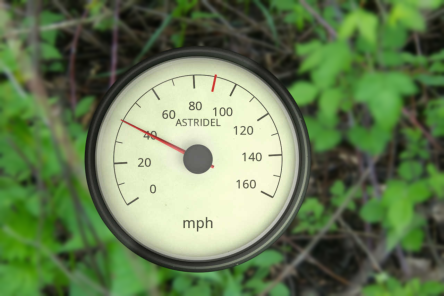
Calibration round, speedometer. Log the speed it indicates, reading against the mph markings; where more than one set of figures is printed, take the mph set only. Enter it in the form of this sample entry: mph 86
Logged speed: mph 40
